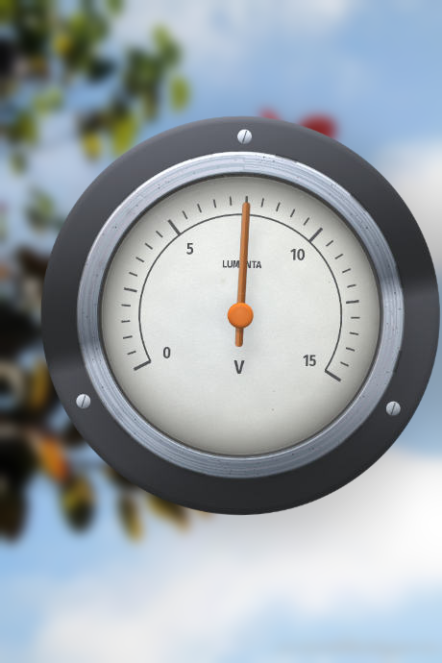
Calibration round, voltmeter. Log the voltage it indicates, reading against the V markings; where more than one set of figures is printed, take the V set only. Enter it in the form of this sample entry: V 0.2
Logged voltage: V 7.5
